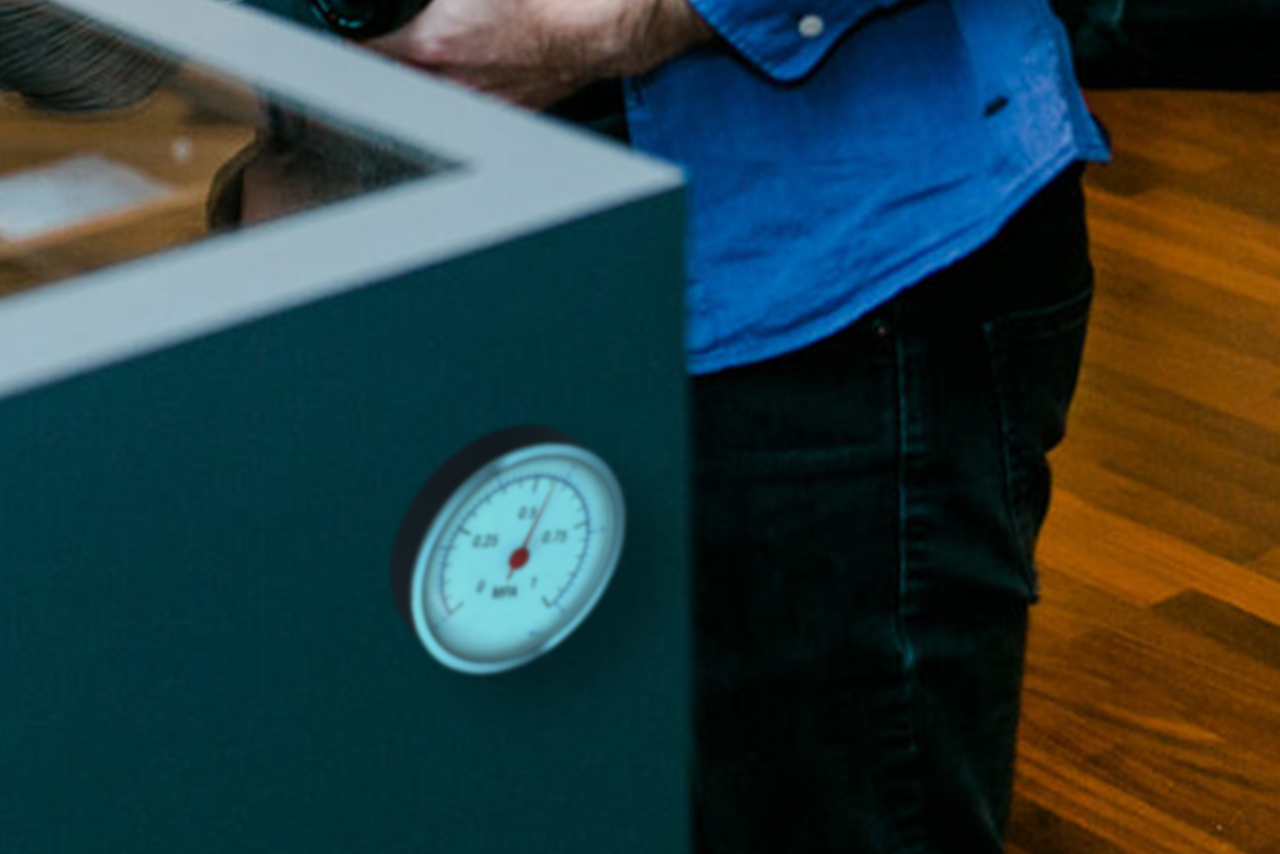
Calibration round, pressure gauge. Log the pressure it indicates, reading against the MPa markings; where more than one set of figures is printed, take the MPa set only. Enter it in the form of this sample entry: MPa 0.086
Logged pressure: MPa 0.55
